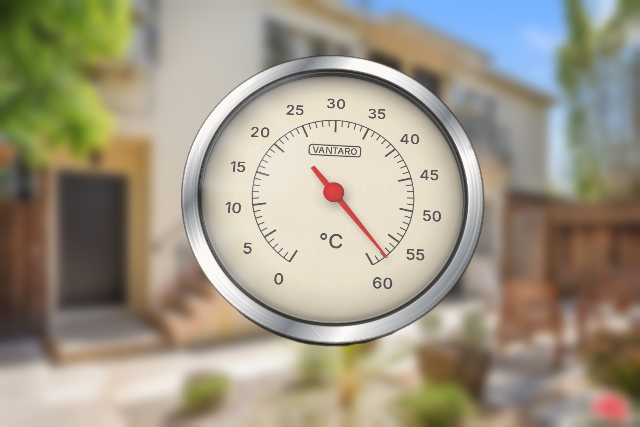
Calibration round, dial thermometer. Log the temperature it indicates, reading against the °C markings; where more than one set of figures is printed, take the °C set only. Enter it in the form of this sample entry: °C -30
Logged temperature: °C 58
